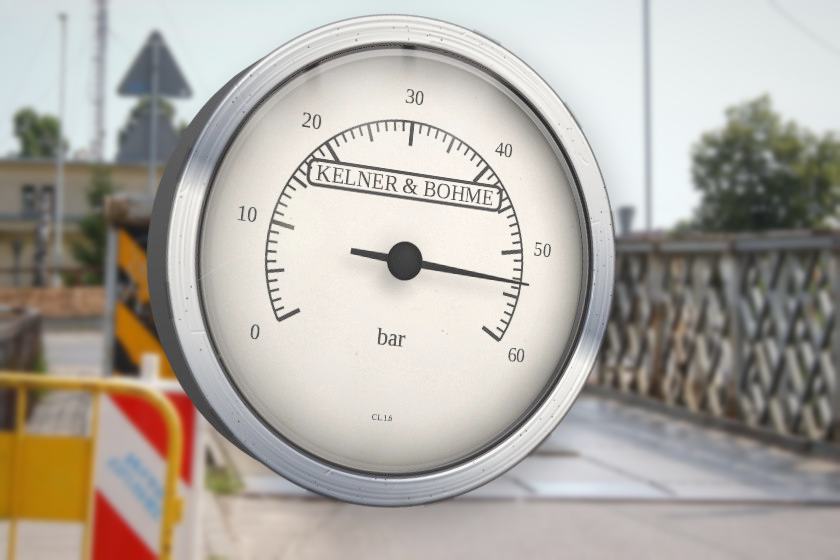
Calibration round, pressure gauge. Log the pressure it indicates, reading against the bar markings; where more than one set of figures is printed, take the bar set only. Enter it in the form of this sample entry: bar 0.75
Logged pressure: bar 53.5
